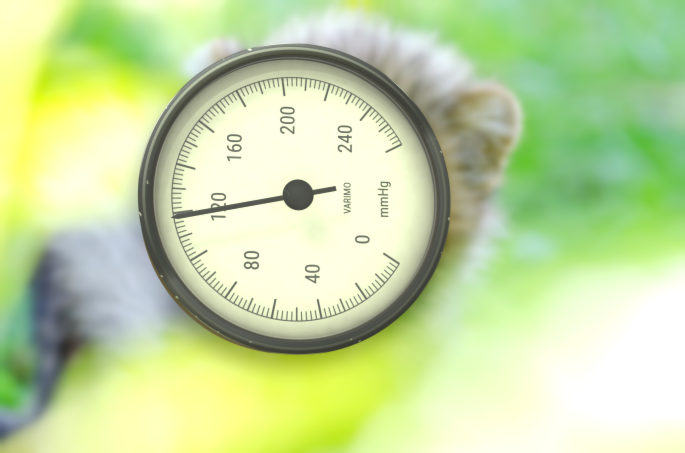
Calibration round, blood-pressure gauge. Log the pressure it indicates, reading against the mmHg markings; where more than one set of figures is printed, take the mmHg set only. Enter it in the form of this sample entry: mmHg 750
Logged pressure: mmHg 118
